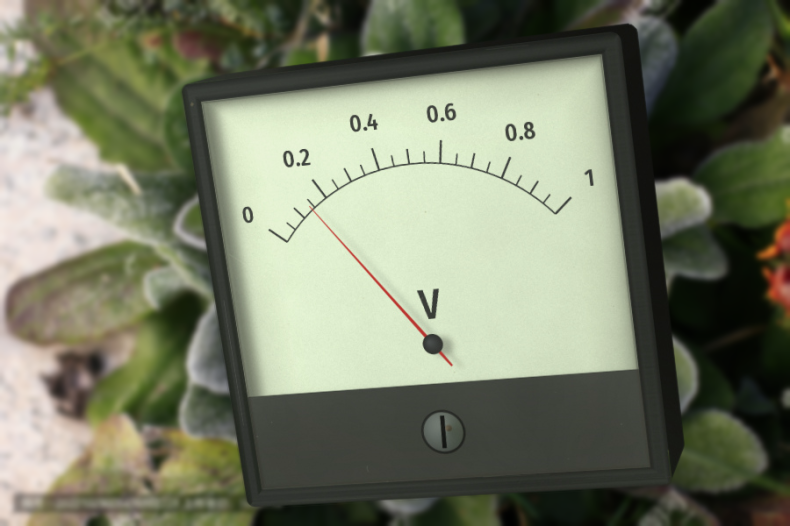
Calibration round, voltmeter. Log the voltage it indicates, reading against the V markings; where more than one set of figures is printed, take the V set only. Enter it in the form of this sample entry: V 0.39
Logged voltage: V 0.15
